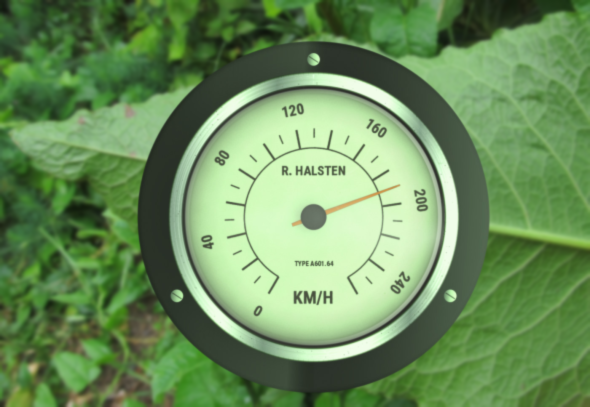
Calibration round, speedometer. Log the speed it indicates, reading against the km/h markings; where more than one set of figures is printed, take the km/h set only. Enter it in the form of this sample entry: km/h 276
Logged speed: km/h 190
